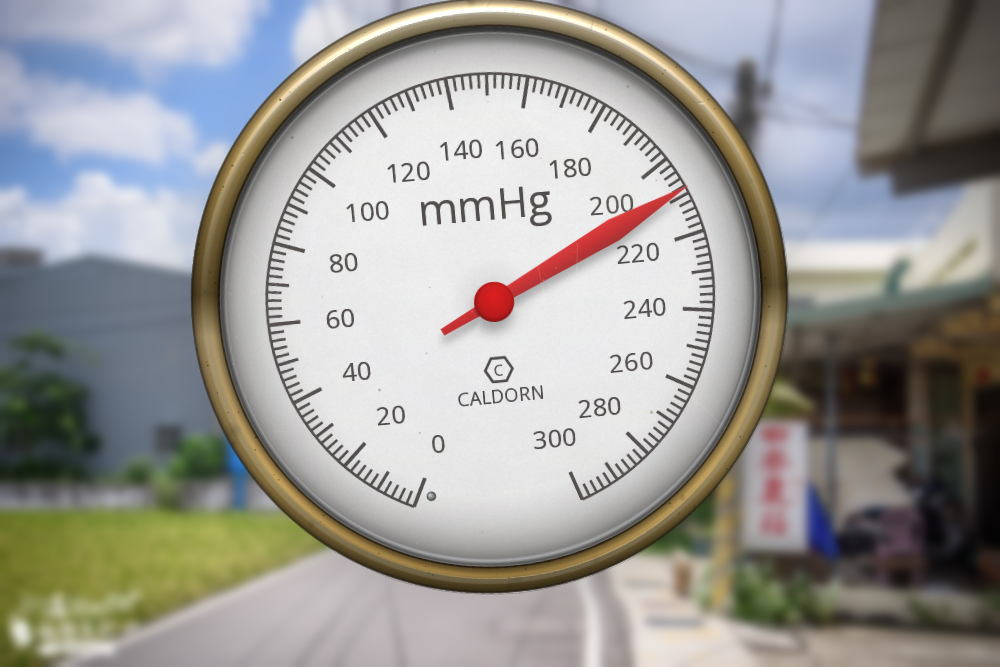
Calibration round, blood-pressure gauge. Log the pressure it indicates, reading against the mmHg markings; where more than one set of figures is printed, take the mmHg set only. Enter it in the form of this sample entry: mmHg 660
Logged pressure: mmHg 208
